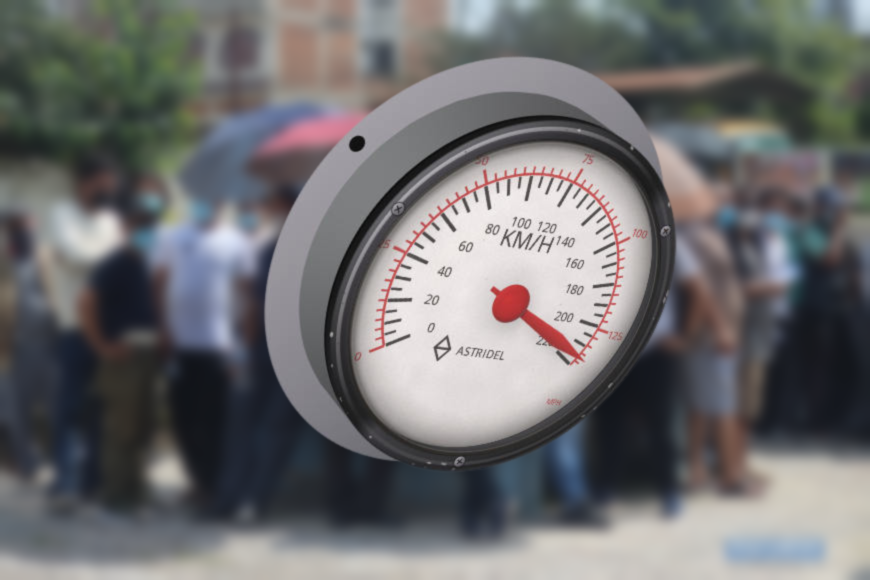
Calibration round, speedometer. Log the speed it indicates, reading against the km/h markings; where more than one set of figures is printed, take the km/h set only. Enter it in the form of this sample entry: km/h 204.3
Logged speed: km/h 215
